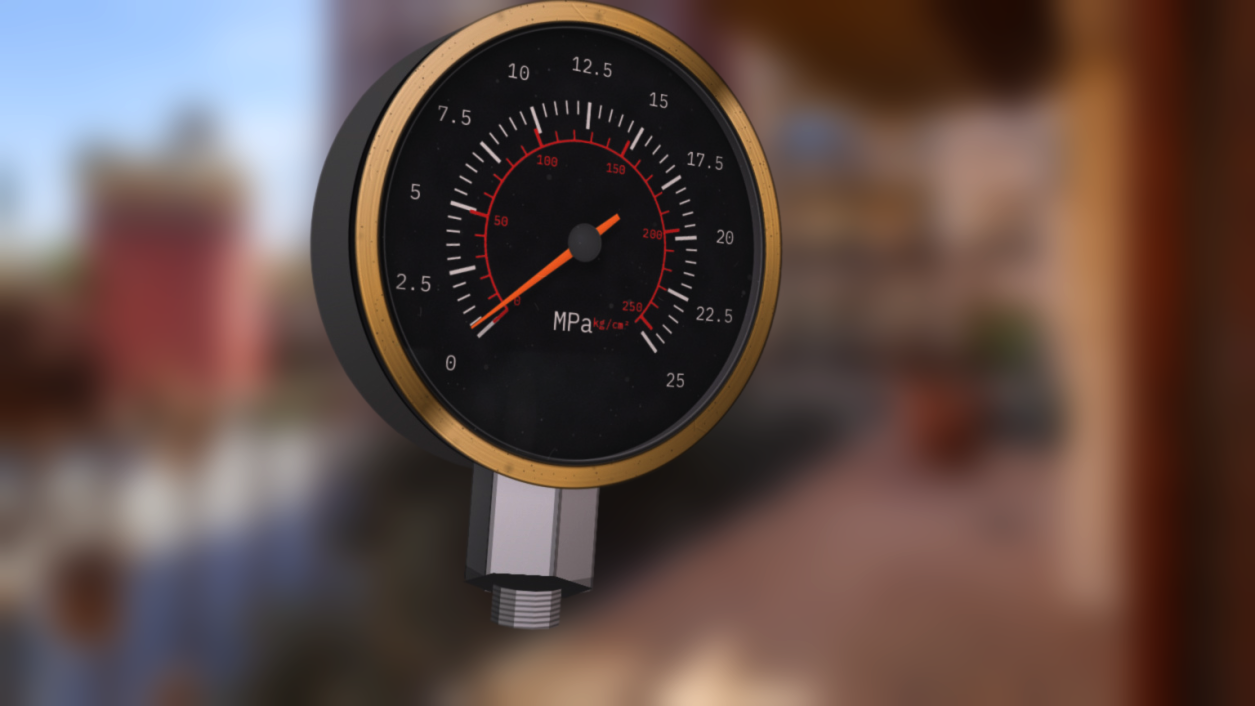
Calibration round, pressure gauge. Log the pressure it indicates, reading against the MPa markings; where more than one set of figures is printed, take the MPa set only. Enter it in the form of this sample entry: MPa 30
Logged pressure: MPa 0.5
